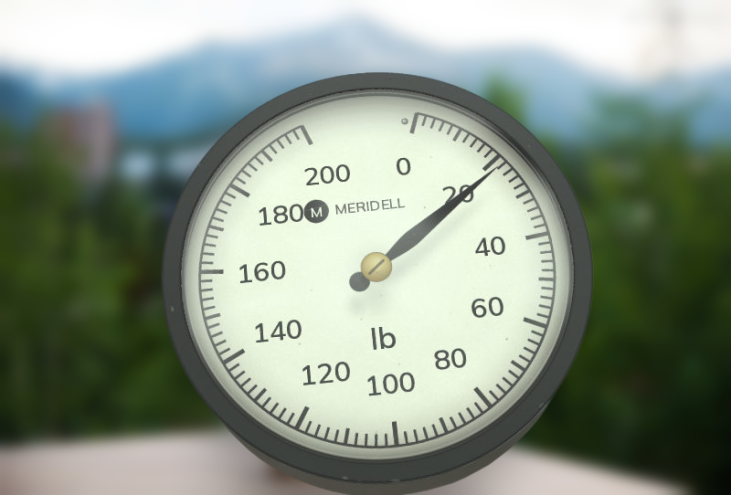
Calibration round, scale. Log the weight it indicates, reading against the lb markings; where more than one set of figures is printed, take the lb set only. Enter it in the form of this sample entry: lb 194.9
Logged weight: lb 22
